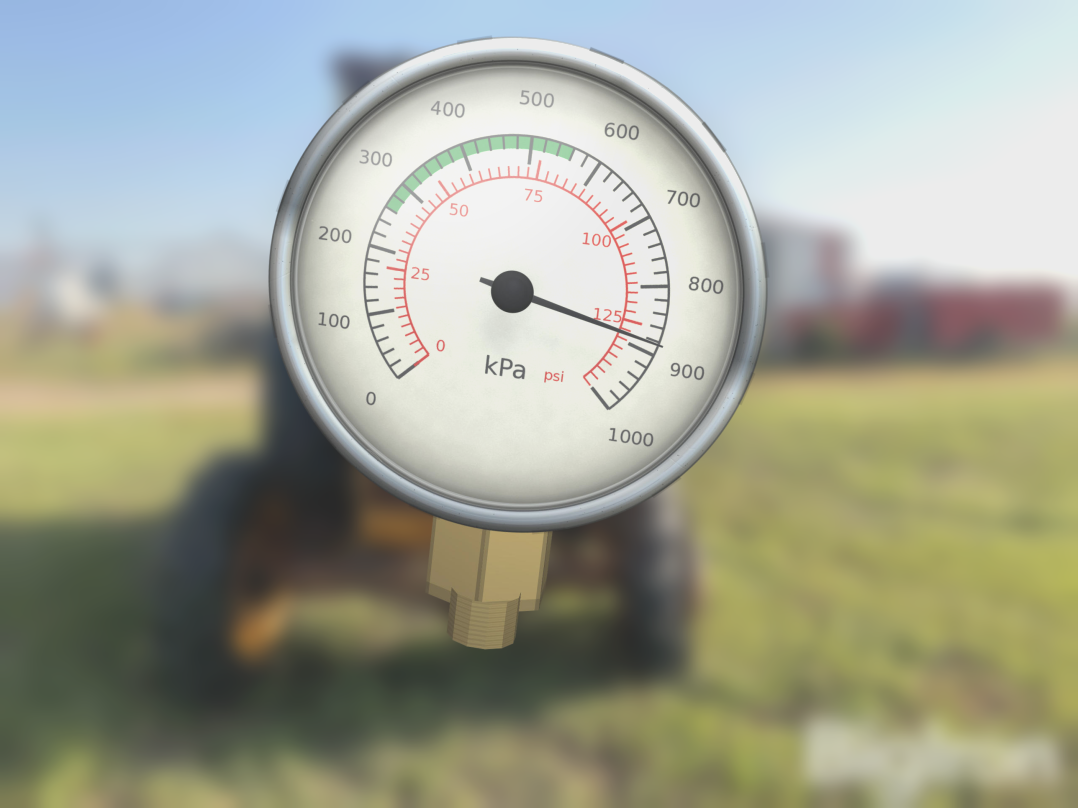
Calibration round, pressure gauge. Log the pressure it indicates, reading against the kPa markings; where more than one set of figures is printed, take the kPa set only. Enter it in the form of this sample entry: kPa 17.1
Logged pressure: kPa 880
